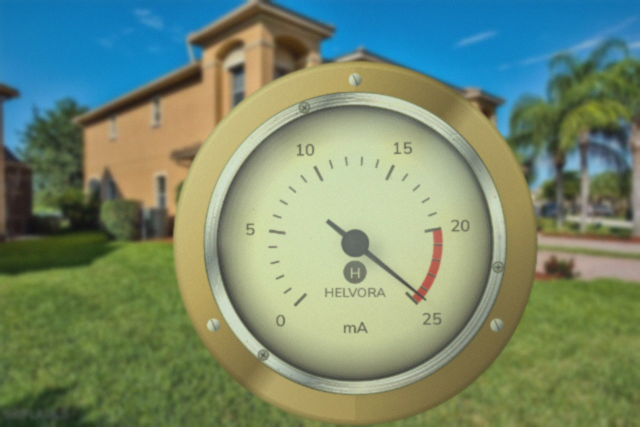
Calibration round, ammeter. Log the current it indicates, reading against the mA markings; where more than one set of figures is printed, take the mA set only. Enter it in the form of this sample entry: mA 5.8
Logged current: mA 24.5
